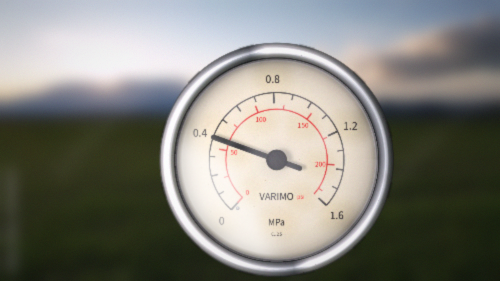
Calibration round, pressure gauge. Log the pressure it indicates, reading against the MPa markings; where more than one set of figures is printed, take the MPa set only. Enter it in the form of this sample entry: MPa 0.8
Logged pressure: MPa 0.4
